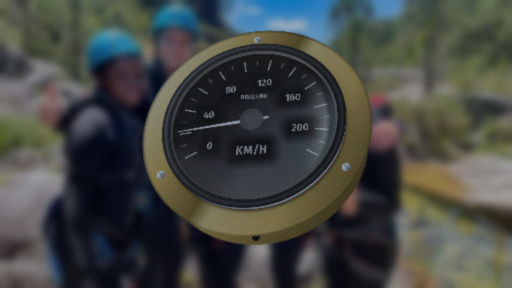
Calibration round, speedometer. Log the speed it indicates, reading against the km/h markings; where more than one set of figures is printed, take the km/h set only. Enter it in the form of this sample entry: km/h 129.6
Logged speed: km/h 20
